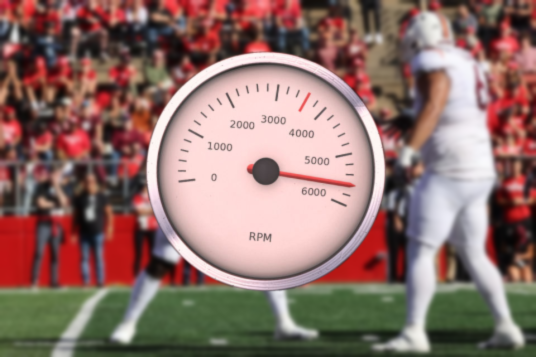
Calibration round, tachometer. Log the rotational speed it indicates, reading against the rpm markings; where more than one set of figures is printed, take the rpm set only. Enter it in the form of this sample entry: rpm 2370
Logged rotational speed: rpm 5600
